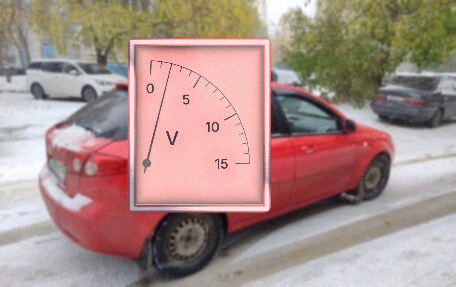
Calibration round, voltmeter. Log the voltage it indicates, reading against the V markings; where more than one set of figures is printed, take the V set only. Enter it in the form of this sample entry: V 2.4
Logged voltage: V 2
